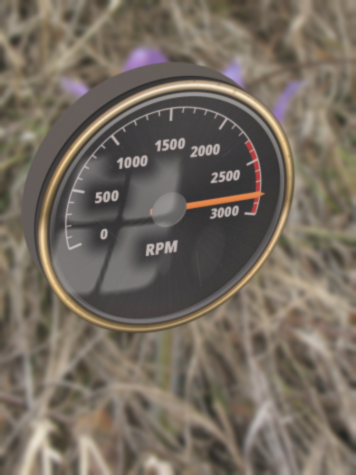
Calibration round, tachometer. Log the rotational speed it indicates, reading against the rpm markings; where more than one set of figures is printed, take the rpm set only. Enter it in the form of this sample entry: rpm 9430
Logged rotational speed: rpm 2800
